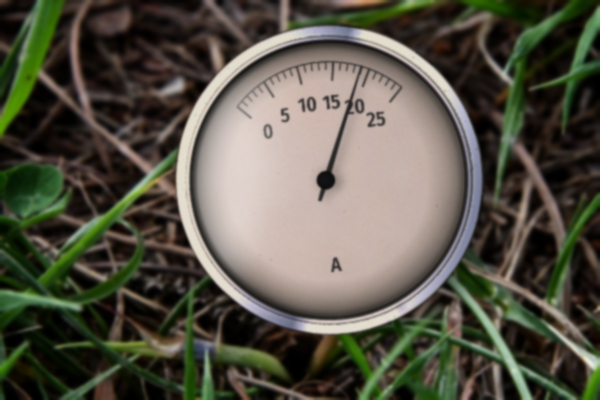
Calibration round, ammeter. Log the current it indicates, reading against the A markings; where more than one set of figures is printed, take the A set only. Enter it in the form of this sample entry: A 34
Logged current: A 19
